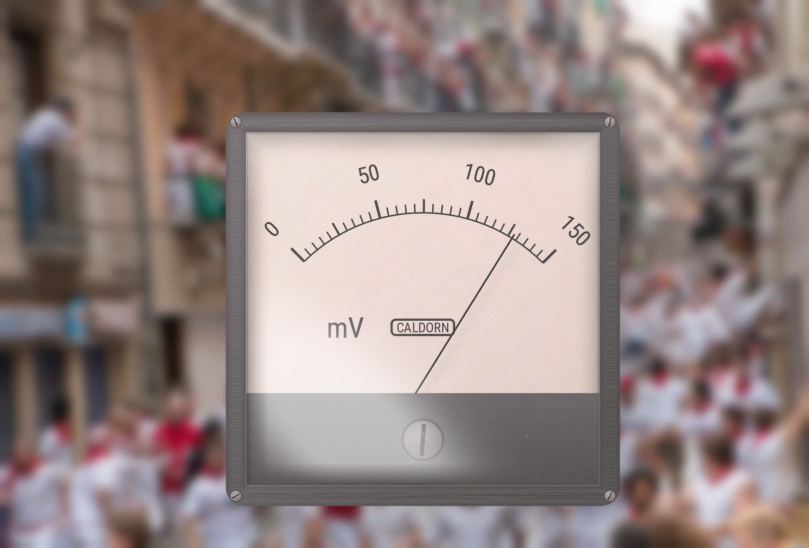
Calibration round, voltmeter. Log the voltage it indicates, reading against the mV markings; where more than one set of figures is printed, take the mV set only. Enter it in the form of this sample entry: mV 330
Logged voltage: mV 127.5
